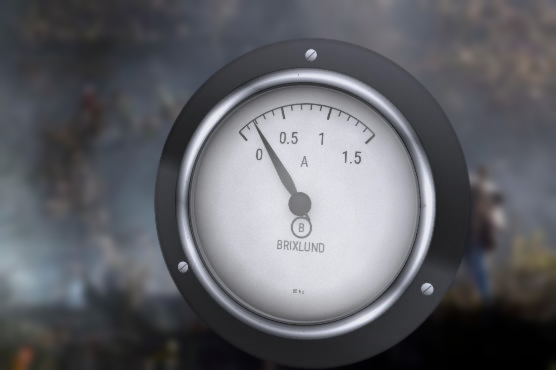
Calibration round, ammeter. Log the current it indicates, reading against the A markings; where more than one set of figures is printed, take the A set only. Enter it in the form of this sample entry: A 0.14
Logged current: A 0.2
